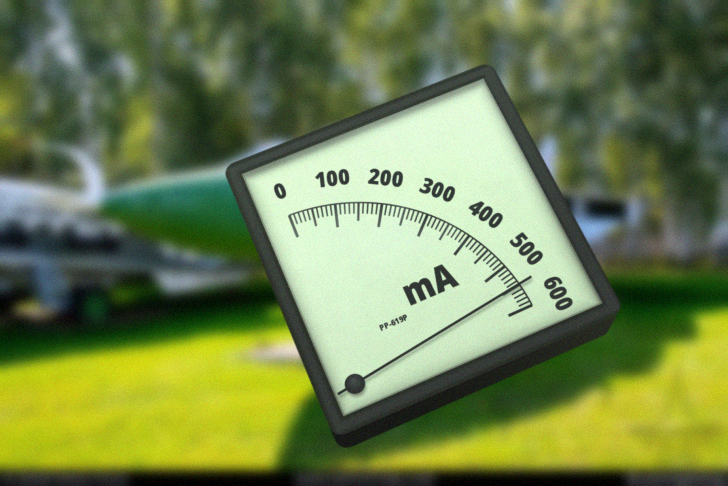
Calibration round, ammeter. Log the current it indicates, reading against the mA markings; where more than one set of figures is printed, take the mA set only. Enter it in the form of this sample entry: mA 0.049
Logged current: mA 550
